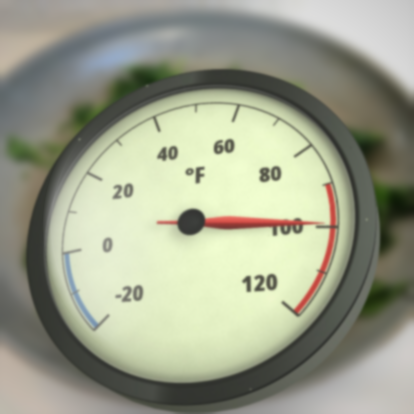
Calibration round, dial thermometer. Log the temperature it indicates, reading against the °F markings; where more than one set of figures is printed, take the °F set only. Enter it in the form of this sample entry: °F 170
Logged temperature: °F 100
